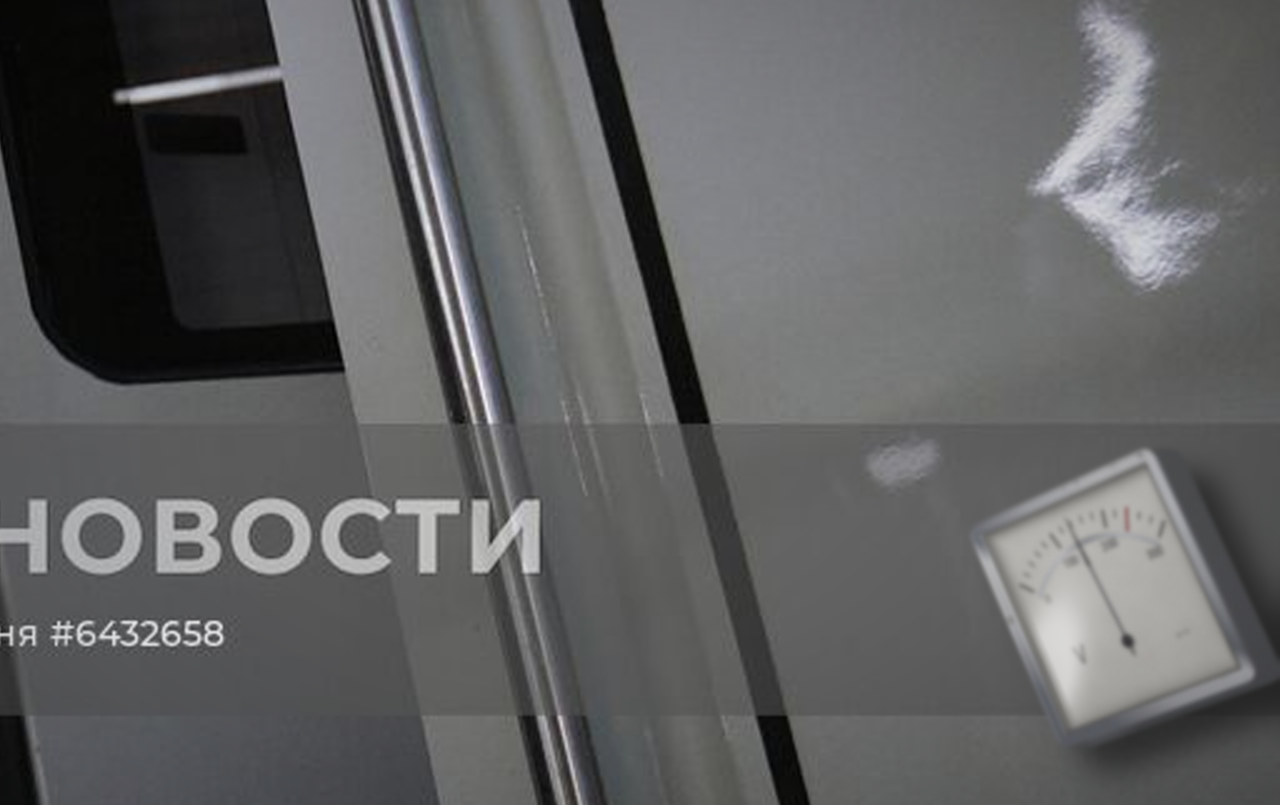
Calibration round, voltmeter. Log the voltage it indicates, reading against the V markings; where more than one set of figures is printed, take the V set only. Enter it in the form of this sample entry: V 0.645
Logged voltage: V 140
